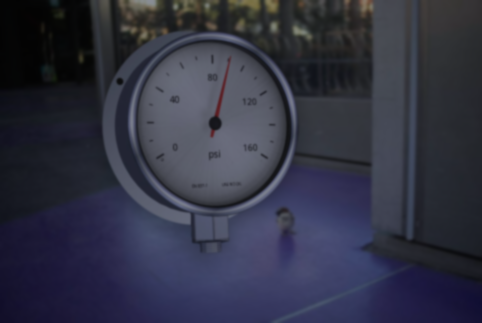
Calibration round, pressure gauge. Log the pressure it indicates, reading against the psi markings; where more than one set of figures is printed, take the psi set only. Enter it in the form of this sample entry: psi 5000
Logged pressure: psi 90
